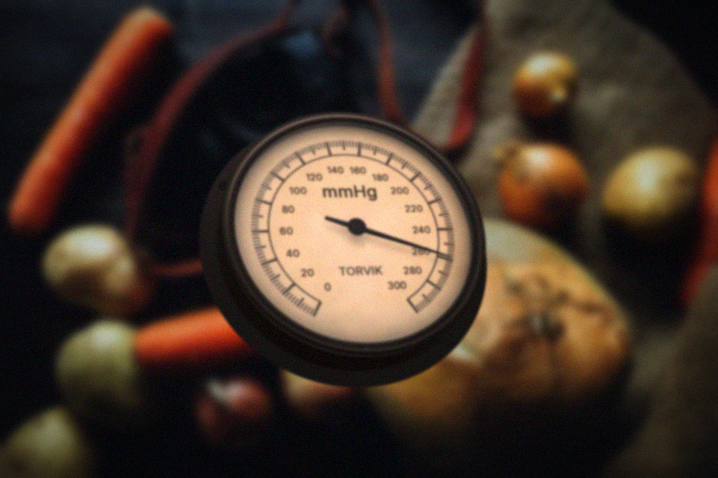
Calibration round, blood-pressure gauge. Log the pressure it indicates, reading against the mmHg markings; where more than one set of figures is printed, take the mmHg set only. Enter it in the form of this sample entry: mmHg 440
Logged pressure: mmHg 260
